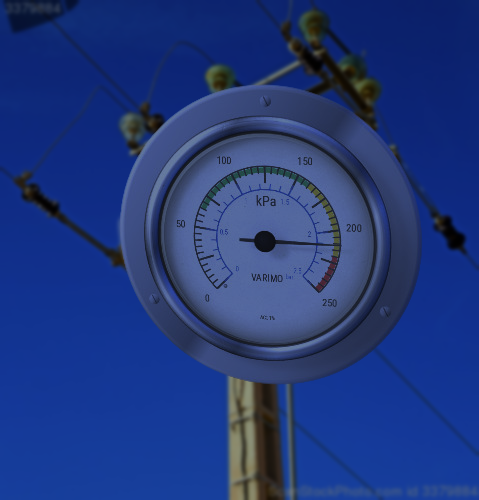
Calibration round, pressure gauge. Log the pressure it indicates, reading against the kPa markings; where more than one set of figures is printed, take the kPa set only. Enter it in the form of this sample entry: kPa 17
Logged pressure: kPa 210
